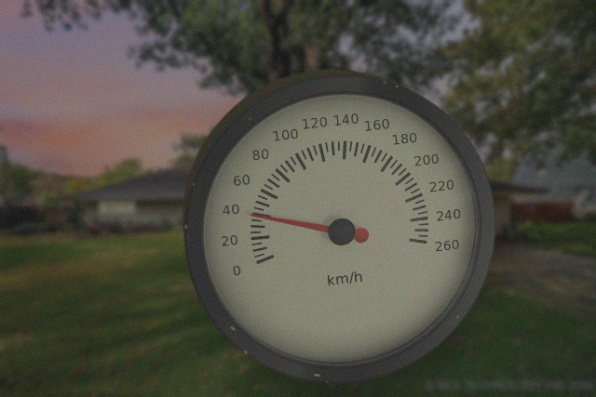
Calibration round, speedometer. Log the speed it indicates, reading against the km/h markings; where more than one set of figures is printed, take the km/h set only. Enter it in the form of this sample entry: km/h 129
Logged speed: km/h 40
